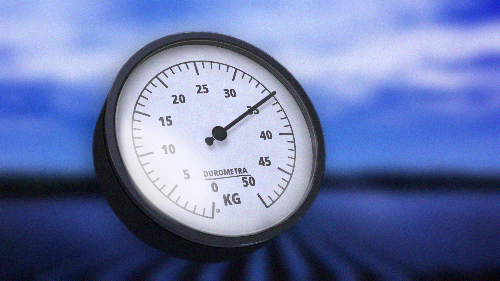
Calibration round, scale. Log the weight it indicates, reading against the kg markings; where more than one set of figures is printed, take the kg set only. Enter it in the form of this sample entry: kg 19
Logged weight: kg 35
